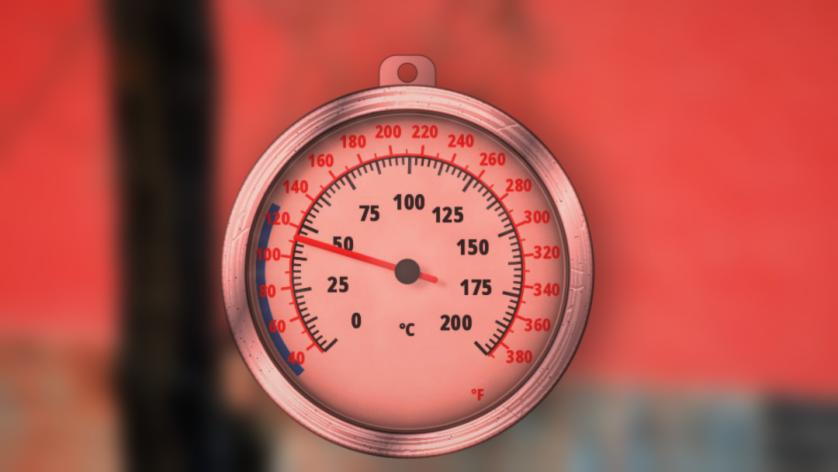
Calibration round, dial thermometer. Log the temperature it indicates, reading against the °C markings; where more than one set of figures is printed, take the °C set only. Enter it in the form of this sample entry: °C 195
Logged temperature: °C 45
